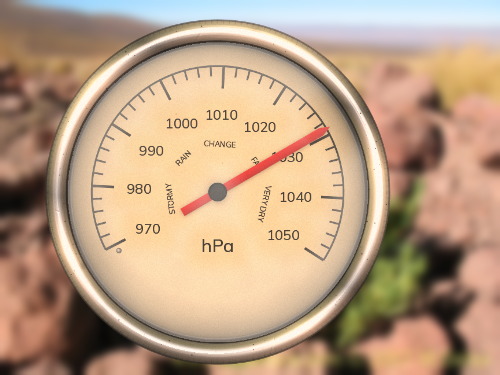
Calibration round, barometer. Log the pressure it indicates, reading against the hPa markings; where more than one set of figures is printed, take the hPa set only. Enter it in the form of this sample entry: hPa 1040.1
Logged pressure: hPa 1029
